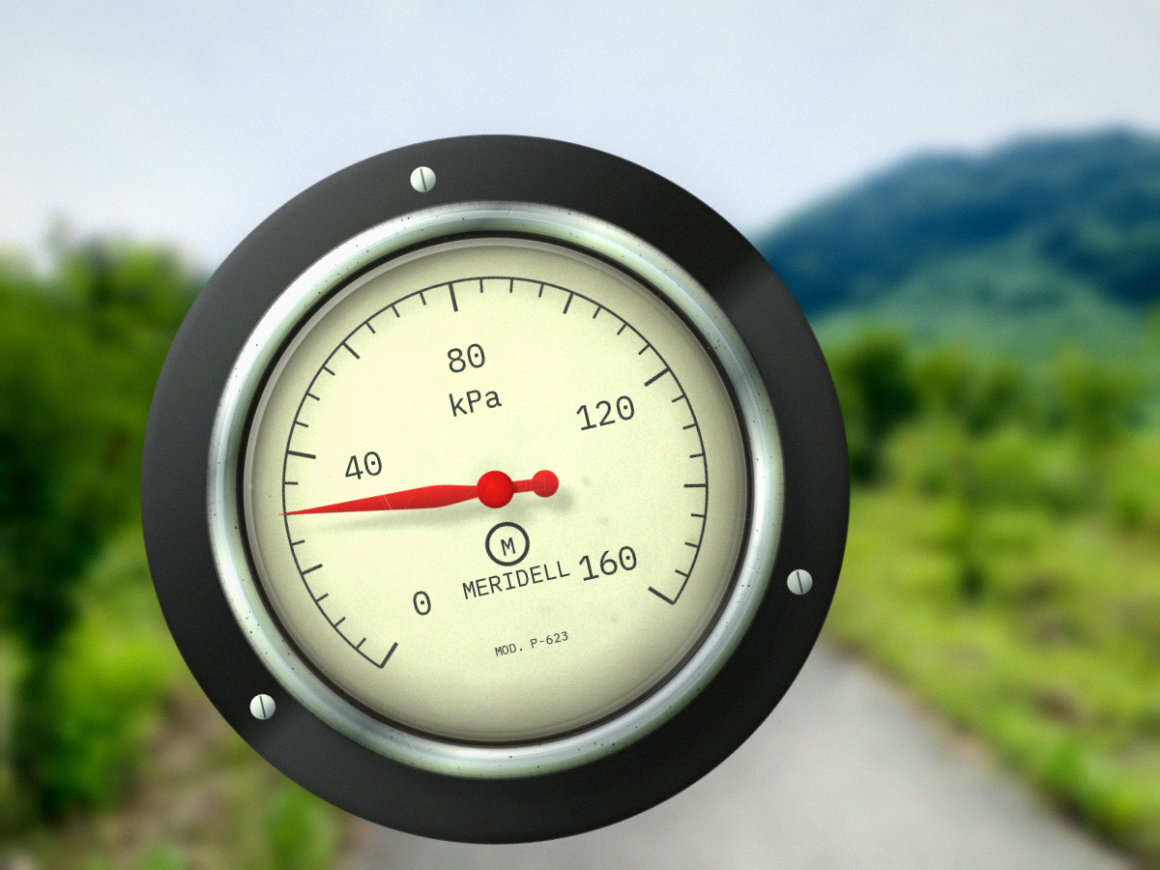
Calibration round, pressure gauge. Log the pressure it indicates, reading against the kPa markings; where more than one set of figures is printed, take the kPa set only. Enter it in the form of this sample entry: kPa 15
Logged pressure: kPa 30
